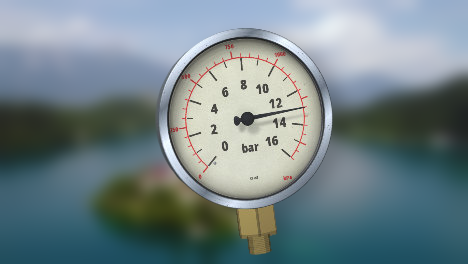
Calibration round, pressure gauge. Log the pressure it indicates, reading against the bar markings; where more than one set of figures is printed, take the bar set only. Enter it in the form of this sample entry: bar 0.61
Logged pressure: bar 13
